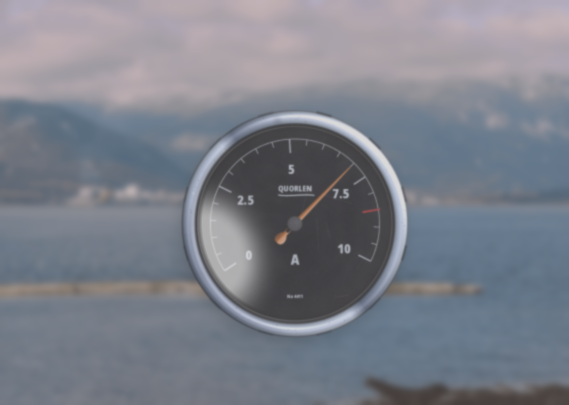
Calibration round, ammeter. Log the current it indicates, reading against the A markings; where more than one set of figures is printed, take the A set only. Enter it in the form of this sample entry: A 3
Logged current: A 7
